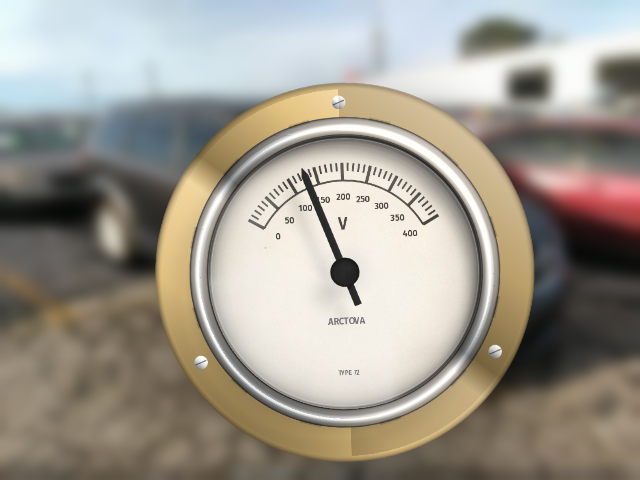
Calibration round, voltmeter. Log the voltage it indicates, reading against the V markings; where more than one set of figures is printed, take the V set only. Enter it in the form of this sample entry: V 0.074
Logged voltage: V 130
